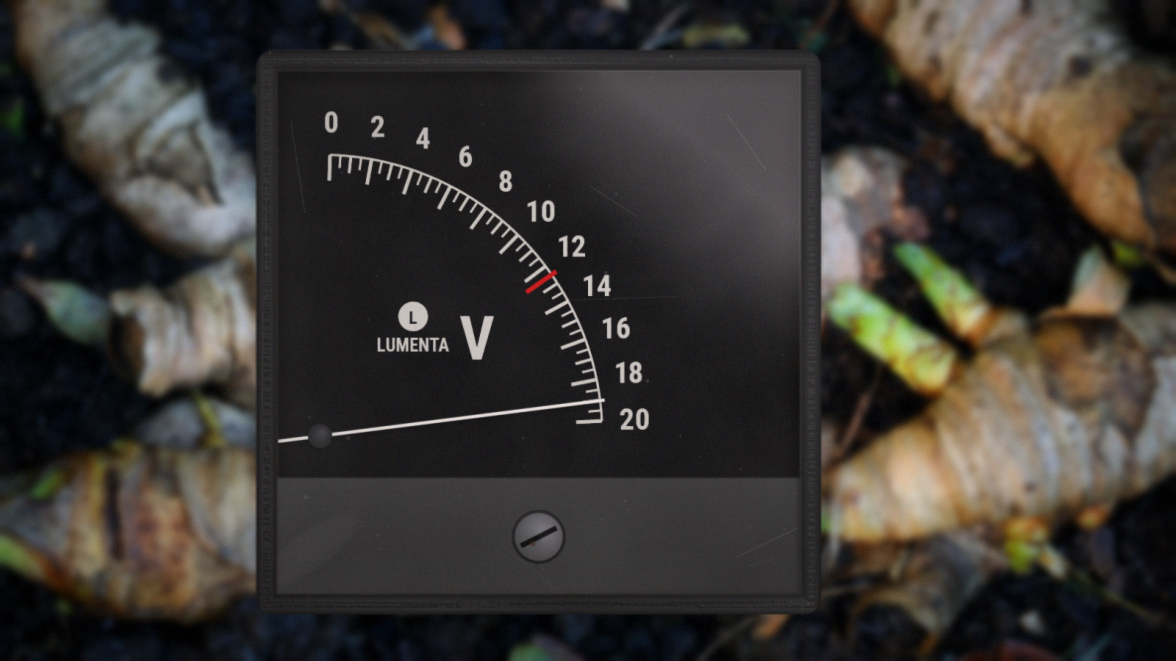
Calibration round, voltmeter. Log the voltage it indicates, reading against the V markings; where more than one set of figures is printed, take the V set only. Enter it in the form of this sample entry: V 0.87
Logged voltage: V 19
